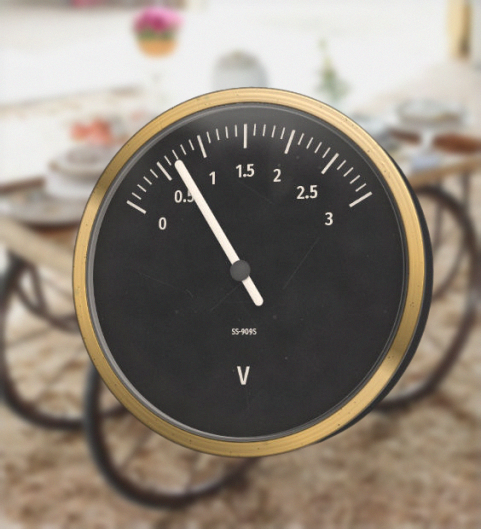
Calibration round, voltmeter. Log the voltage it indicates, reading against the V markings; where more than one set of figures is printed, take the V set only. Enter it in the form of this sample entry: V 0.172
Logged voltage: V 0.7
